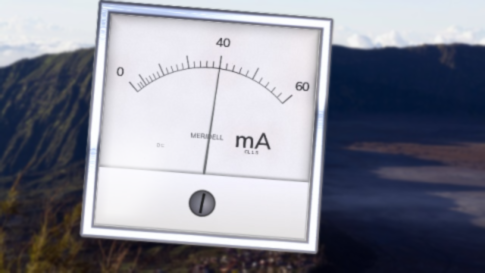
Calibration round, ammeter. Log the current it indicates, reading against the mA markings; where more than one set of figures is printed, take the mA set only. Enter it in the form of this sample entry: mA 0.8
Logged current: mA 40
